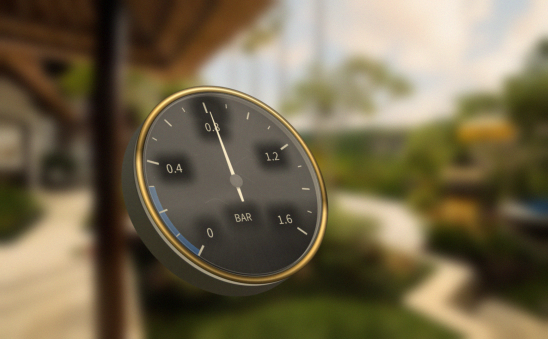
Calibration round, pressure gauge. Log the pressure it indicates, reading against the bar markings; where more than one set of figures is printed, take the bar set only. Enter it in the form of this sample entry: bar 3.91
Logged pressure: bar 0.8
